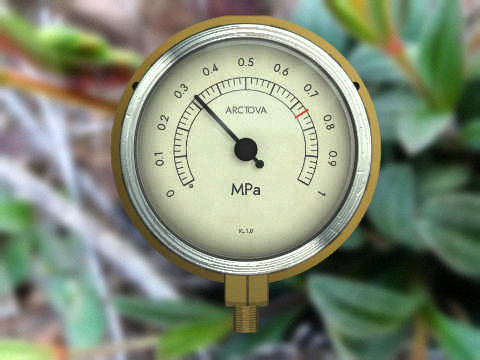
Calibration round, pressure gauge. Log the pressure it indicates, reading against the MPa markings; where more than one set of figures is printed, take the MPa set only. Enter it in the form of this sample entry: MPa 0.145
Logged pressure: MPa 0.32
